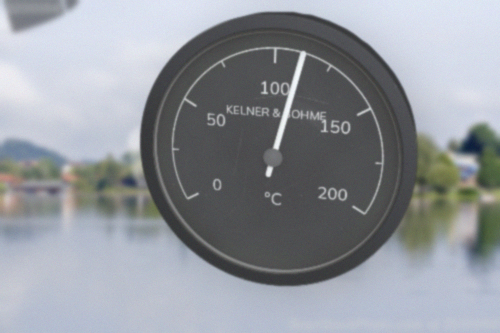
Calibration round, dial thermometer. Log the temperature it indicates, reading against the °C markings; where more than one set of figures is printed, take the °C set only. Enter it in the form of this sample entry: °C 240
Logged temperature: °C 112.5
